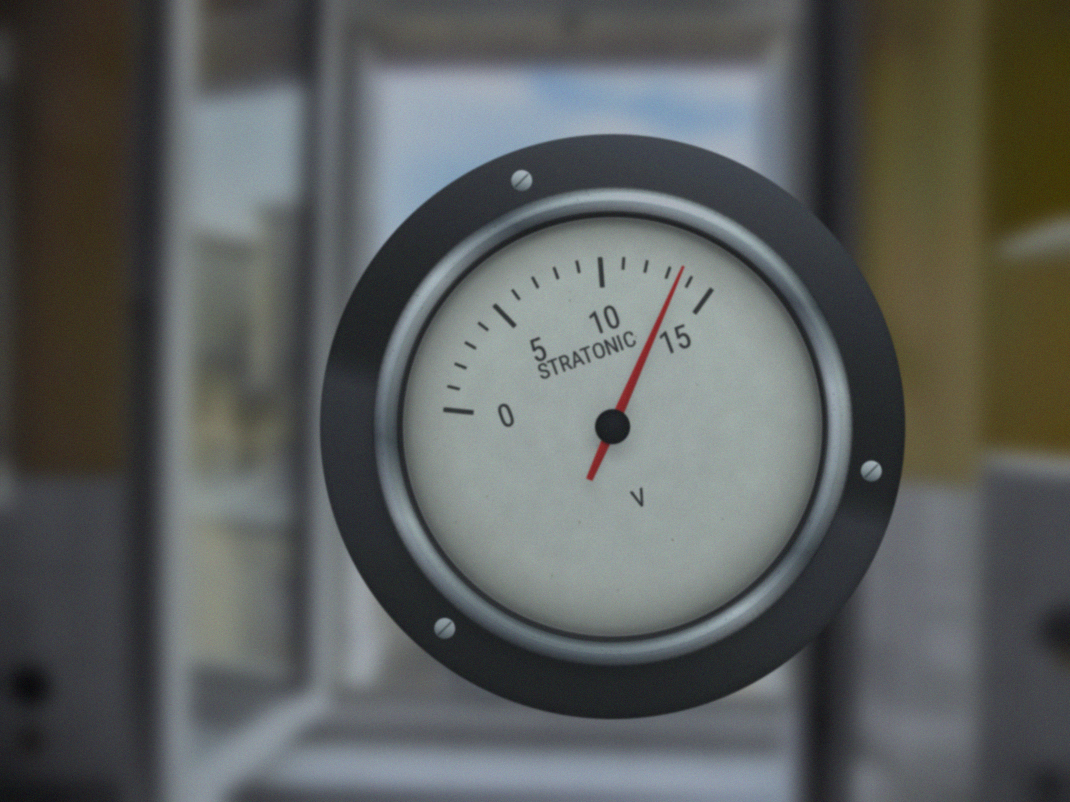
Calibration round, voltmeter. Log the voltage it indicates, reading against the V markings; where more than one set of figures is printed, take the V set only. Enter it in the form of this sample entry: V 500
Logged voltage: V 13.5
